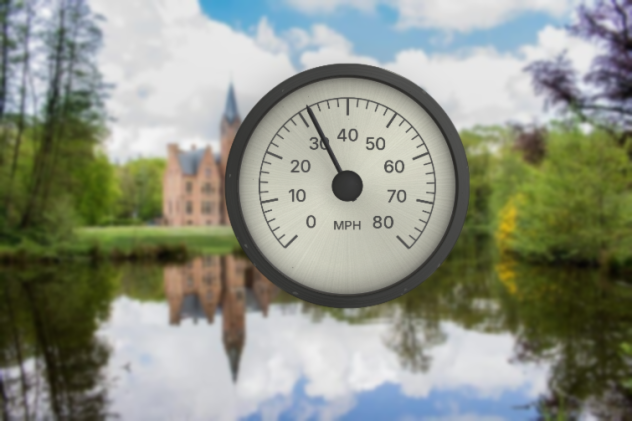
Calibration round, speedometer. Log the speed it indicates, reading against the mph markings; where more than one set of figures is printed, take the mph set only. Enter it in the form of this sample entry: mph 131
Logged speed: mph 32
